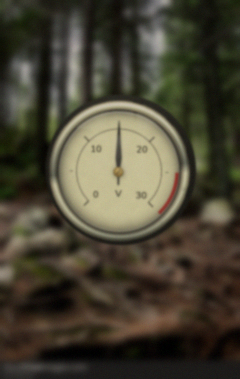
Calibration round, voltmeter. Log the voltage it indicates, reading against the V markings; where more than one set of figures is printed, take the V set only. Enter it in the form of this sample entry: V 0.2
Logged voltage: V 15
